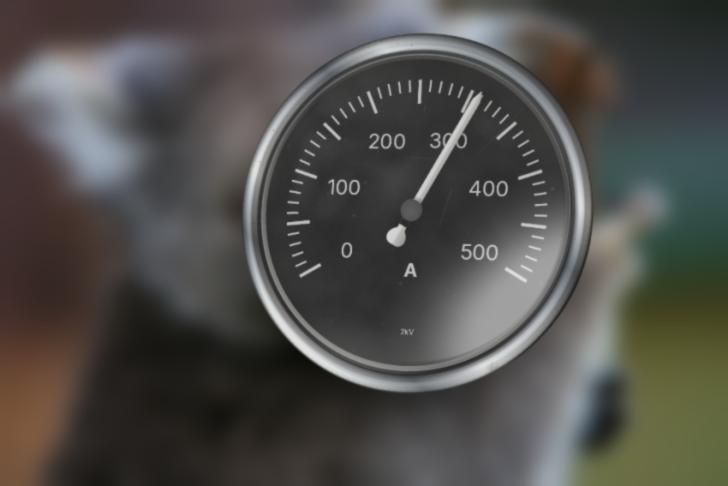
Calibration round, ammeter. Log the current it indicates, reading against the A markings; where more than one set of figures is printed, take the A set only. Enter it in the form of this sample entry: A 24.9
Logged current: A 310
